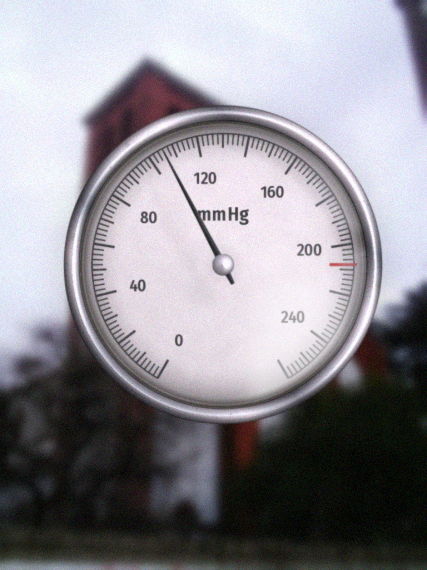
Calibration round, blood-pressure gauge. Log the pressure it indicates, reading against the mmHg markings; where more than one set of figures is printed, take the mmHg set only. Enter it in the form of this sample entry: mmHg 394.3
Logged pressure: mmHg 106
